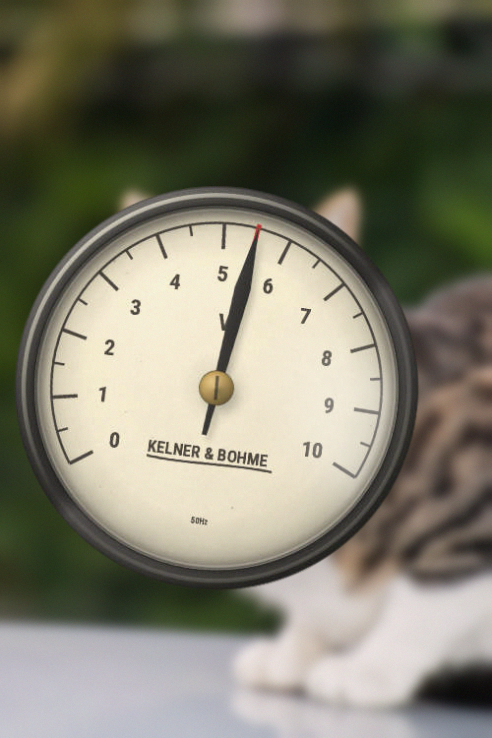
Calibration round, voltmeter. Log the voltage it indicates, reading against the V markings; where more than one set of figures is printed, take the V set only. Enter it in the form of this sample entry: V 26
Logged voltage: V 5.5
